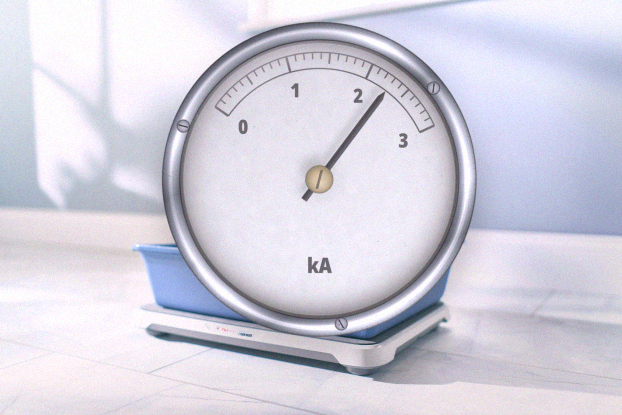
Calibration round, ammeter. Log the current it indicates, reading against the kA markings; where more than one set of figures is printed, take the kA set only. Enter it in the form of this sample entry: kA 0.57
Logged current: kA 2.3
